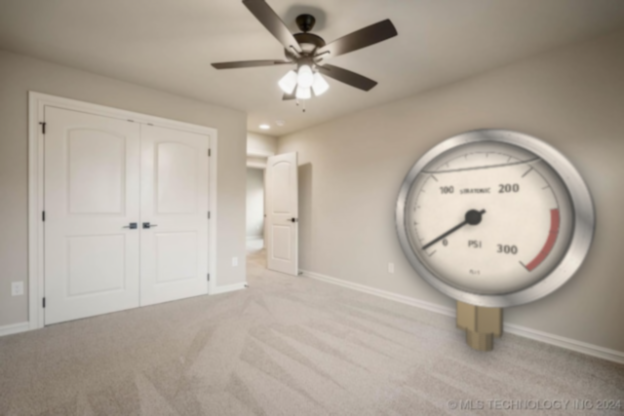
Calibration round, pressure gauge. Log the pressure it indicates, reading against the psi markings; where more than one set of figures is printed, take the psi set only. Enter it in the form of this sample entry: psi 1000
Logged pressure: psi 10
